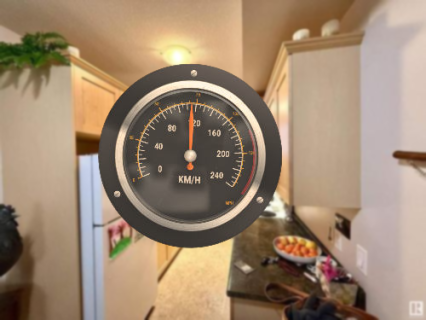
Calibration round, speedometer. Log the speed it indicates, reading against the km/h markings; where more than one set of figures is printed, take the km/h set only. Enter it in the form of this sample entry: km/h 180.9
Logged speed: km/h 115
